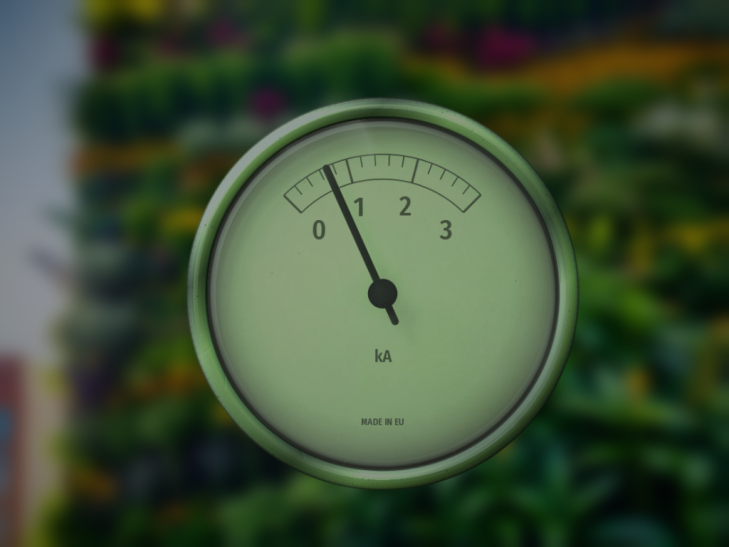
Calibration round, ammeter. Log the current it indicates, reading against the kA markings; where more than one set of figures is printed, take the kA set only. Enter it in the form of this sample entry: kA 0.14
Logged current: kA 0.7
